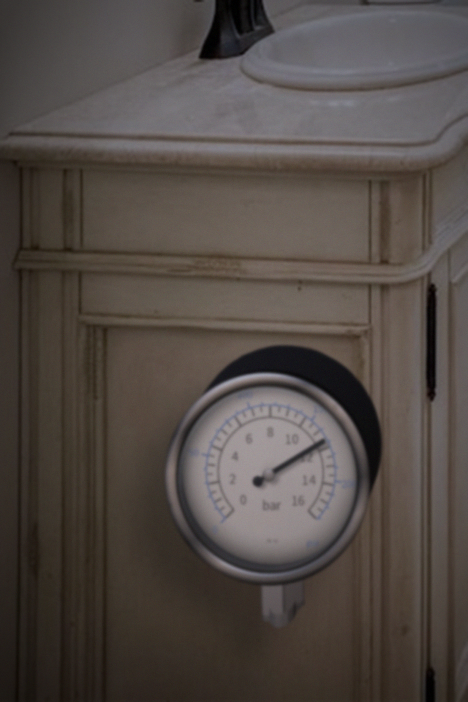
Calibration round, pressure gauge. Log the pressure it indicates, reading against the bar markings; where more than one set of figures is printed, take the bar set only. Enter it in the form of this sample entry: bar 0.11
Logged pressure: bar 11.5
